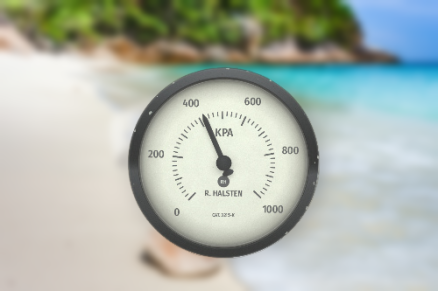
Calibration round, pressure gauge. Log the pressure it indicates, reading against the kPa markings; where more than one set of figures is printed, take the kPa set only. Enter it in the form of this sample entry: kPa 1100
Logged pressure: kPa 420
